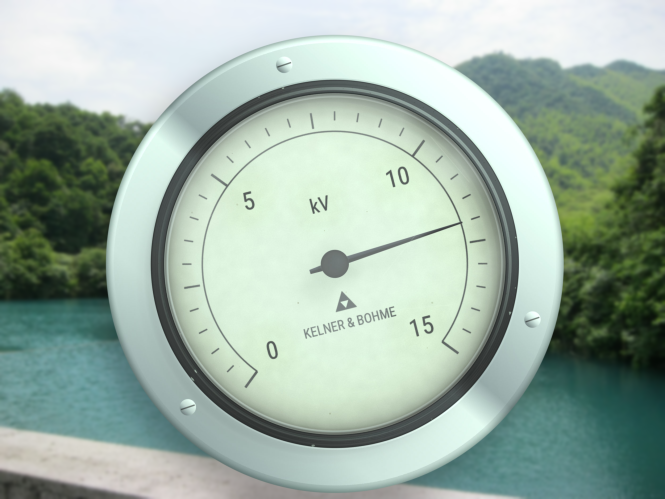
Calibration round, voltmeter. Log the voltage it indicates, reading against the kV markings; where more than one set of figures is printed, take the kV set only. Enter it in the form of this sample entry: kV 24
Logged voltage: kV 12
